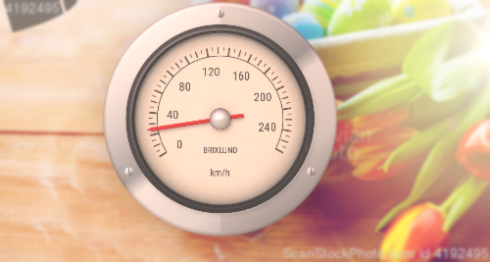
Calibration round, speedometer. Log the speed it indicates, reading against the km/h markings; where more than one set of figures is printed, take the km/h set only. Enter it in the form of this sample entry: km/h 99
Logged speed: km/h 25
